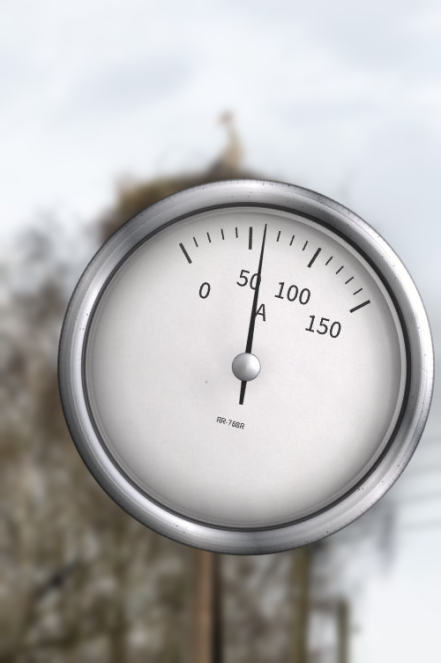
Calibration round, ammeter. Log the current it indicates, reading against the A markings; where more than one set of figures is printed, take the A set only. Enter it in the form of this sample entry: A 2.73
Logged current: A 60
